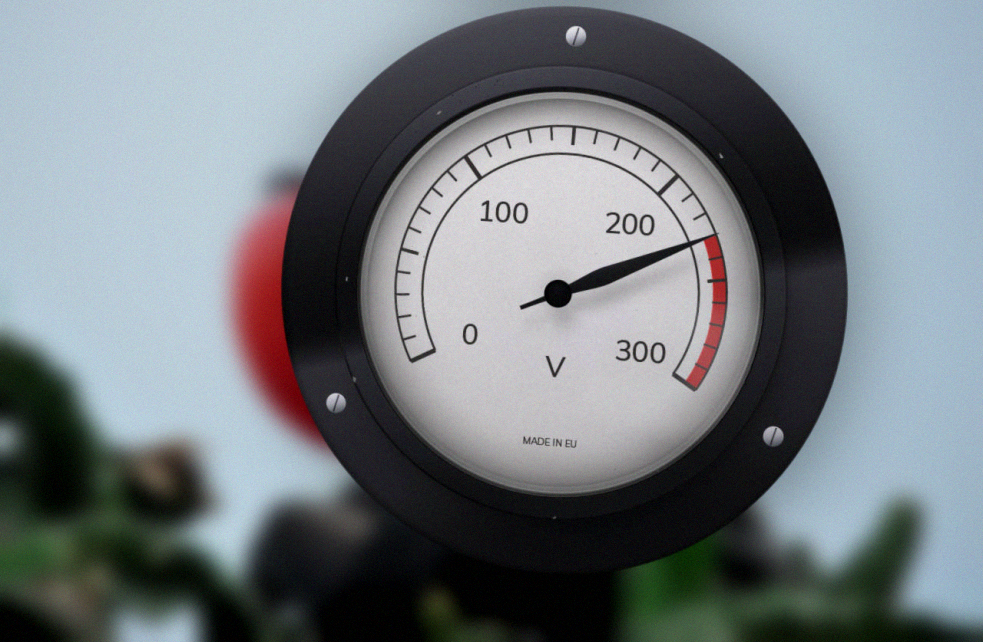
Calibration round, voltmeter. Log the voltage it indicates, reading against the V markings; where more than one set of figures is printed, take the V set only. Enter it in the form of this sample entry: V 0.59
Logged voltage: V 230
